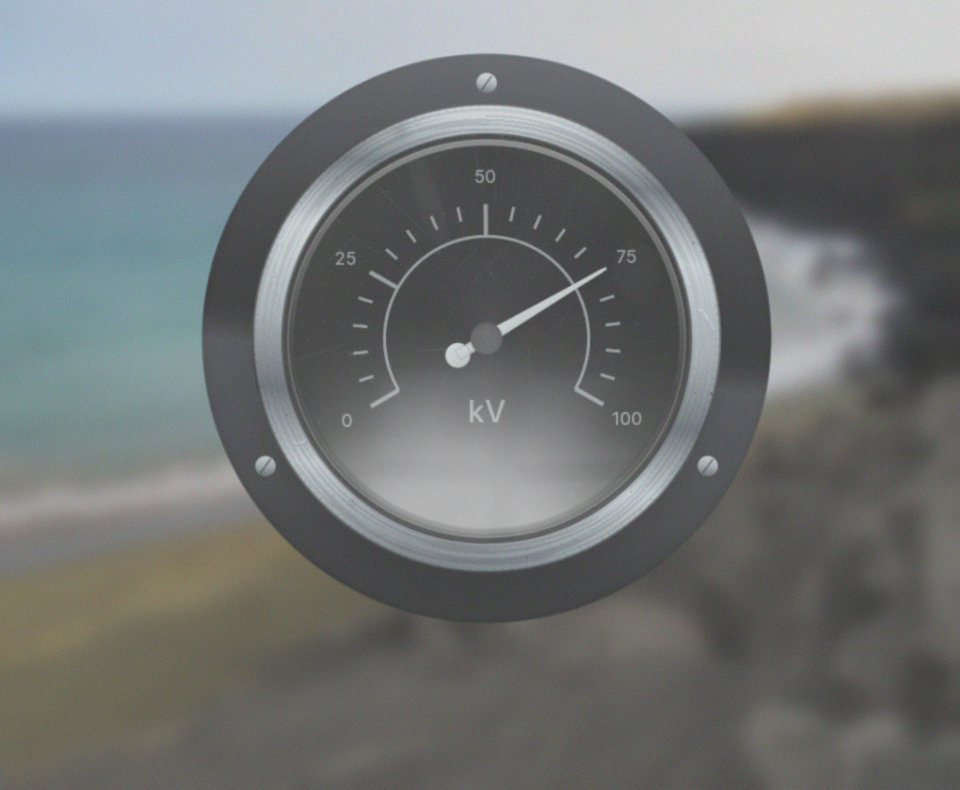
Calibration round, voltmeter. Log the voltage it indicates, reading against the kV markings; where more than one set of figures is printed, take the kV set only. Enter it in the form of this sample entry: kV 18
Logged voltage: kV 75
